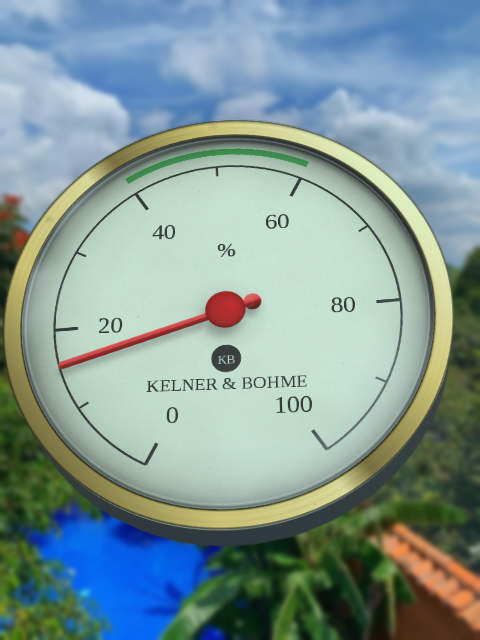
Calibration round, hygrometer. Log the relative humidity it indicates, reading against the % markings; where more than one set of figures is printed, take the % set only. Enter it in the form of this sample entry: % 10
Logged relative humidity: % 15
